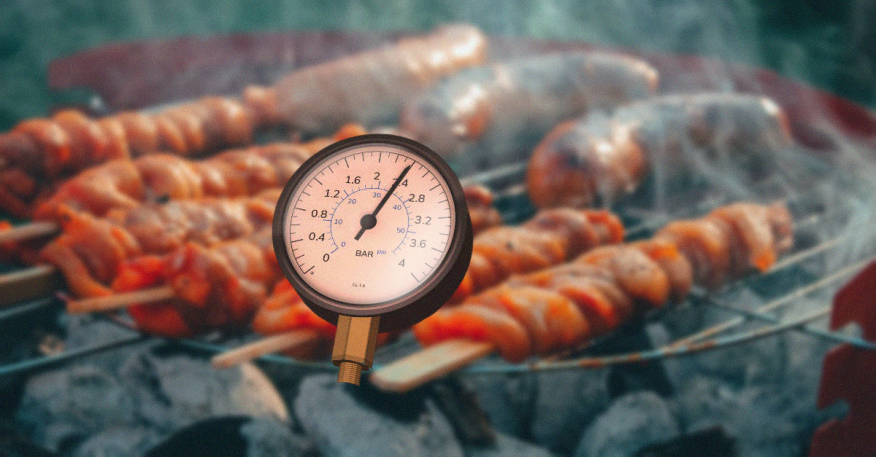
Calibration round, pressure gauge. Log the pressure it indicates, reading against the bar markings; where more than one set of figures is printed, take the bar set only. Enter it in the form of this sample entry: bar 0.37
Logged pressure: bar 2.4
